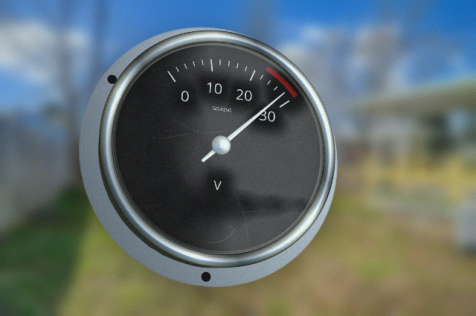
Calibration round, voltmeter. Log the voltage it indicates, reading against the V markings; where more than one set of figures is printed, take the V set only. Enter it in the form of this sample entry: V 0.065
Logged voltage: V 28
